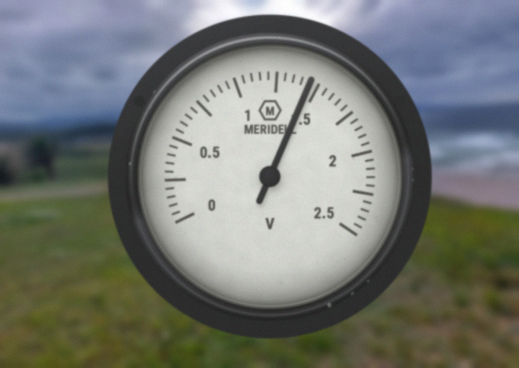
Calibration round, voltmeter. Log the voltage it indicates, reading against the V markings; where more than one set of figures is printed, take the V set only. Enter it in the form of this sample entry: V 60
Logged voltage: V 1.45
